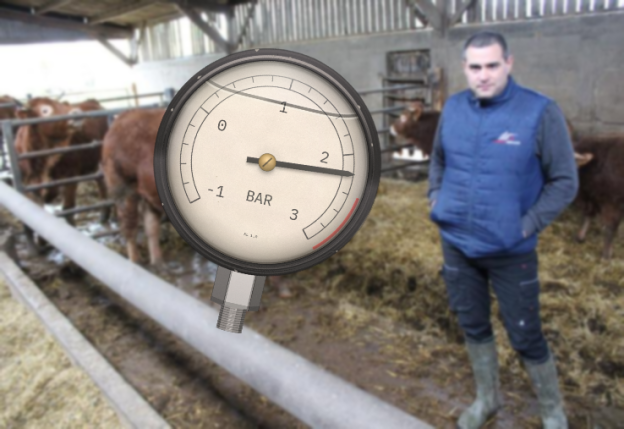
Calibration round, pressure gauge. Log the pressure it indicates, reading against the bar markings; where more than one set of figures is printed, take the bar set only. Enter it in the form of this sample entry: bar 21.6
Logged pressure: bar 2.2
